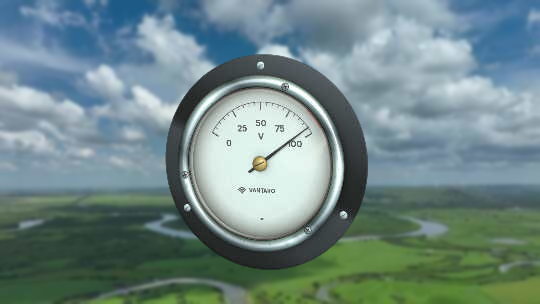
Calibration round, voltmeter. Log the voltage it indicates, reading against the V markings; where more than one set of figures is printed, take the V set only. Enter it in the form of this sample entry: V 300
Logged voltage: V 95
